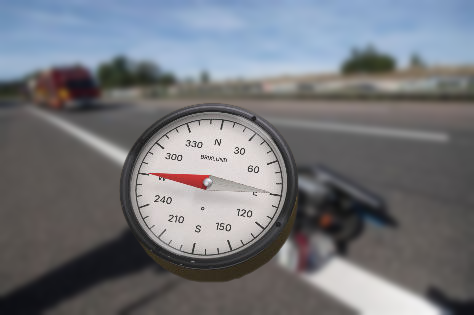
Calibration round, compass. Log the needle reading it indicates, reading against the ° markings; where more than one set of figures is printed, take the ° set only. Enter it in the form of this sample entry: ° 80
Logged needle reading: ° 270
